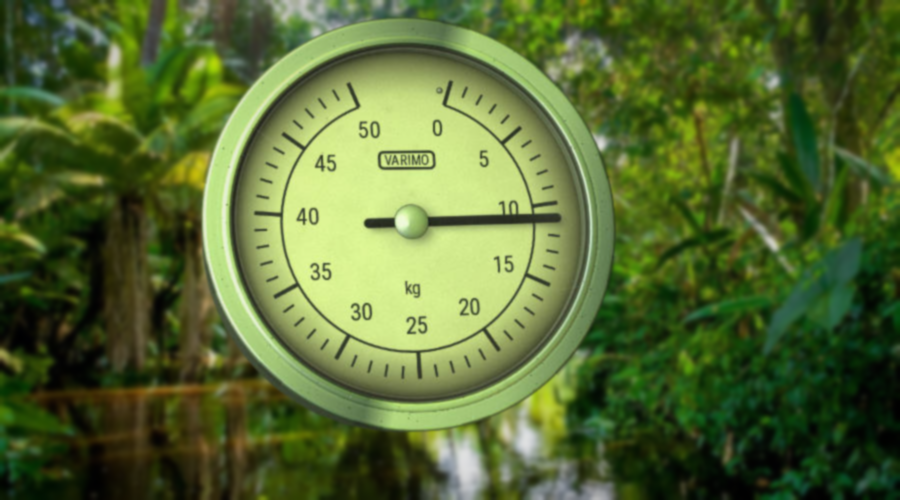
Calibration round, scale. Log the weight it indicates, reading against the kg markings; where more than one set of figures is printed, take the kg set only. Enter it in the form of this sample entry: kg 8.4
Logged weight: kg 11
